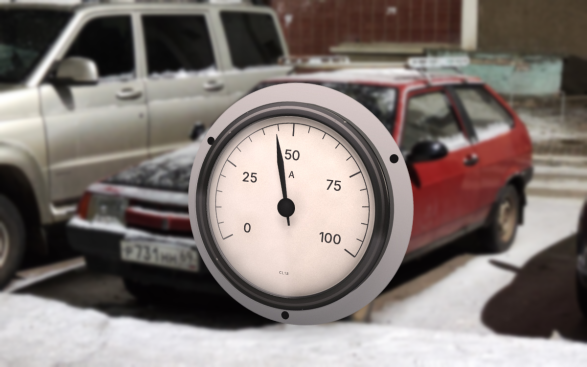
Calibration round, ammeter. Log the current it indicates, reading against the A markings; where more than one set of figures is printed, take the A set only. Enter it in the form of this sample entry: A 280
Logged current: A 45
